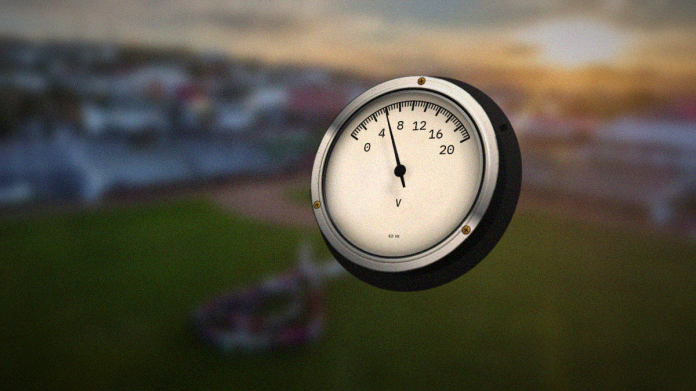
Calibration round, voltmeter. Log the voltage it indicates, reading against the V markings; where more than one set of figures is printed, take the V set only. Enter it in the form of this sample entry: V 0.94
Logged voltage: V 6
